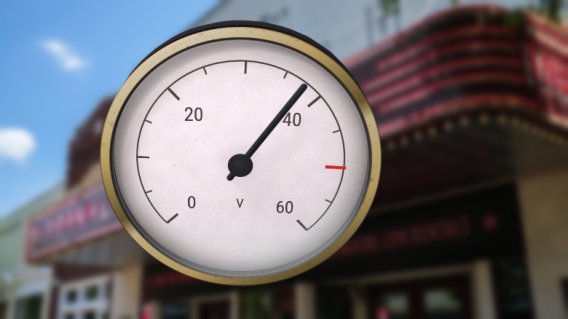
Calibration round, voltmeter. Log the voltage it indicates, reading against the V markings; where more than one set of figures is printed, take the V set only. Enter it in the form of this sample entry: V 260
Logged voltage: V 37.5
